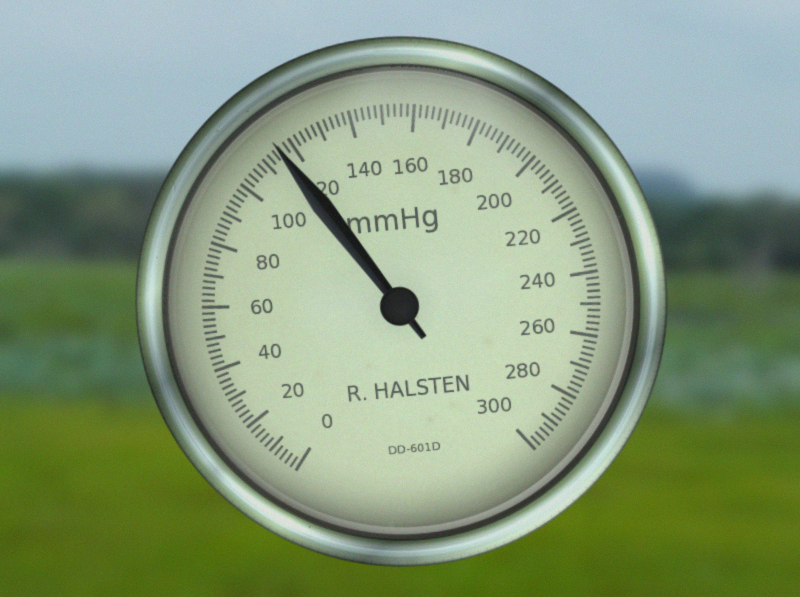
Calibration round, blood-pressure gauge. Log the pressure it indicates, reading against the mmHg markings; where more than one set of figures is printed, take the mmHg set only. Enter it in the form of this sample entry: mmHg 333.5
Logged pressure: mmHg 116
